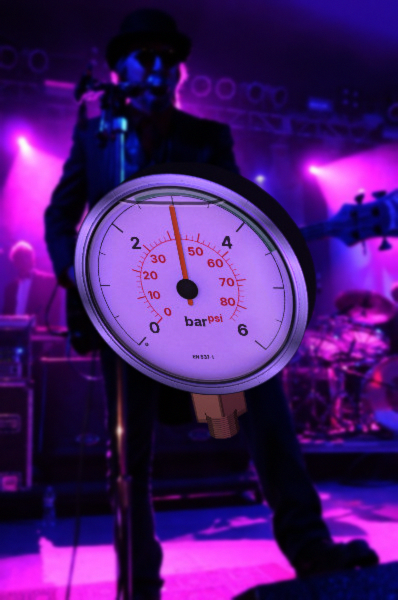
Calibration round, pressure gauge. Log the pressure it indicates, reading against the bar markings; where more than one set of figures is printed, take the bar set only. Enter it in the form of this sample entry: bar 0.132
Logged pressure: bar 3
